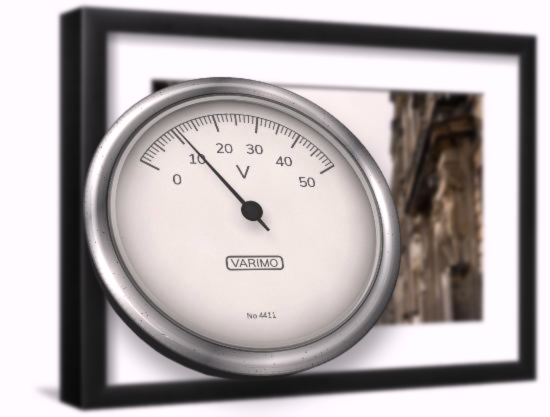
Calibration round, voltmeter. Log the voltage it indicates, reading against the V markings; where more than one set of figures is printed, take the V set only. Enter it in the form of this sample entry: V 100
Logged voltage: V 10
